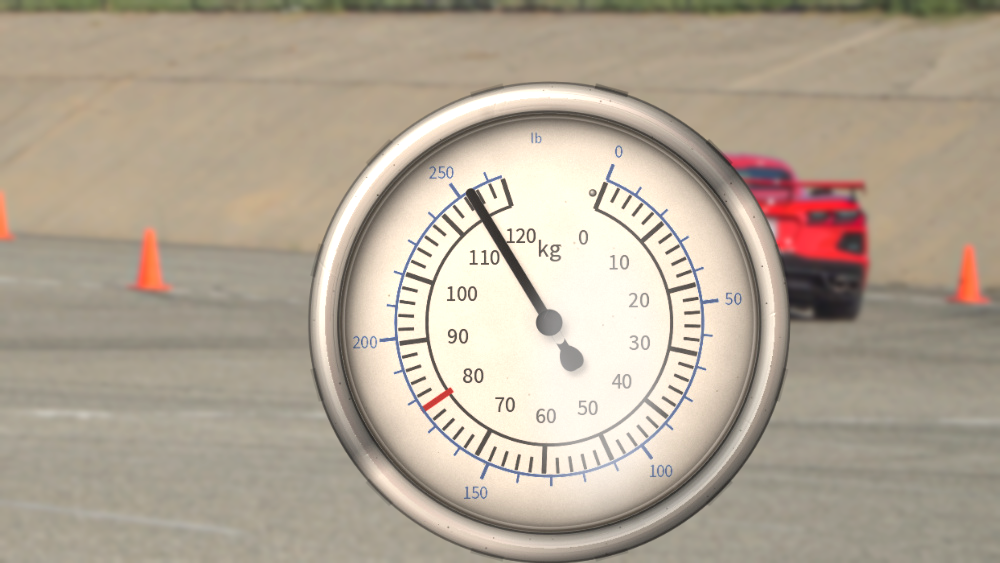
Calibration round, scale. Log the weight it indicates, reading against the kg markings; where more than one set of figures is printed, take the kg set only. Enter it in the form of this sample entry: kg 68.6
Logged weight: kg 115
